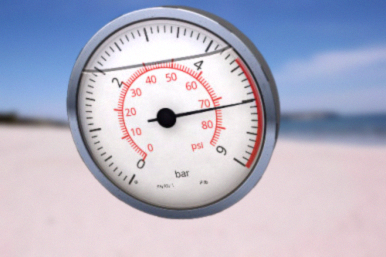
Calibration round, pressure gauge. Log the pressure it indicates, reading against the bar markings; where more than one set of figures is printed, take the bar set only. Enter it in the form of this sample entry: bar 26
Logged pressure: bar 5
